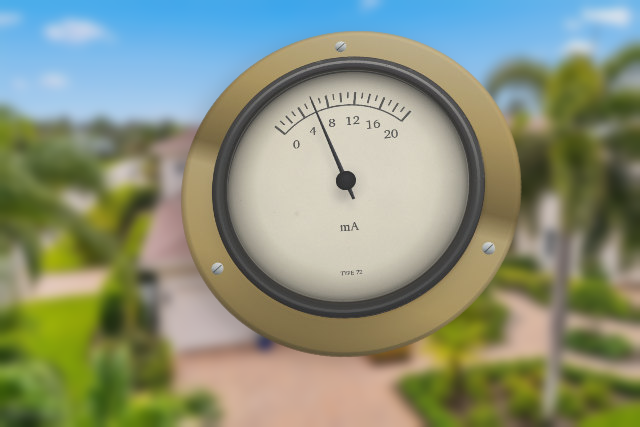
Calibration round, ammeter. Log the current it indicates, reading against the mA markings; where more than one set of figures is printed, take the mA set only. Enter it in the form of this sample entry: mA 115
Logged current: mA 6
